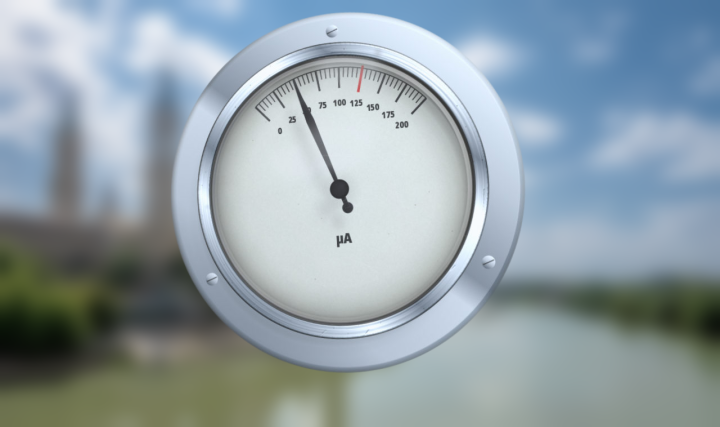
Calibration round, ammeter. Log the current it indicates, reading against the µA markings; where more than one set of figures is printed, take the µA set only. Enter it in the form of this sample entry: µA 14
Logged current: µA 50
